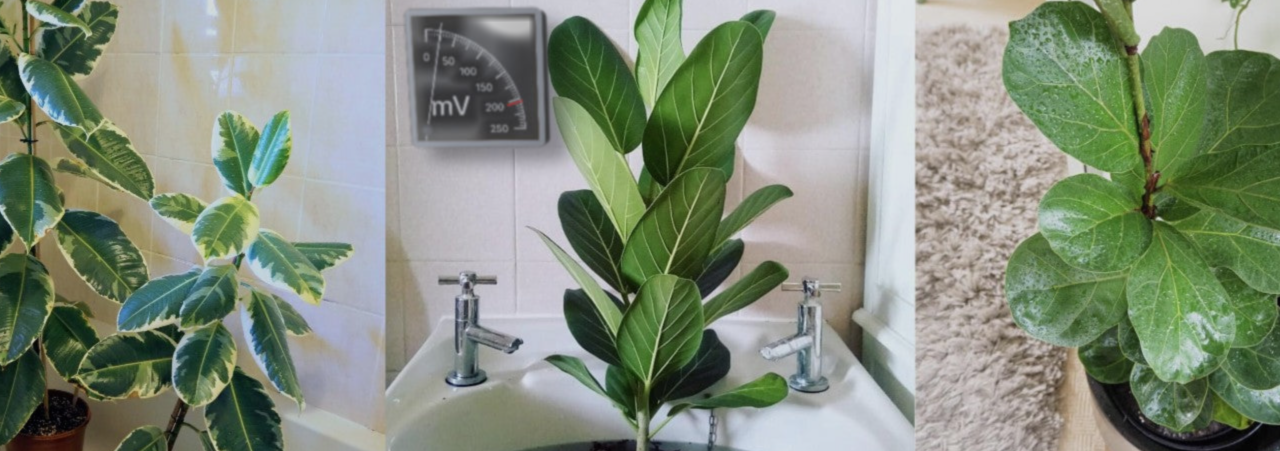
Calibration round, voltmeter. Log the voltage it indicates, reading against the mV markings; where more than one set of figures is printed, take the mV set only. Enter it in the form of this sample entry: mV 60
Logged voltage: mV 25
